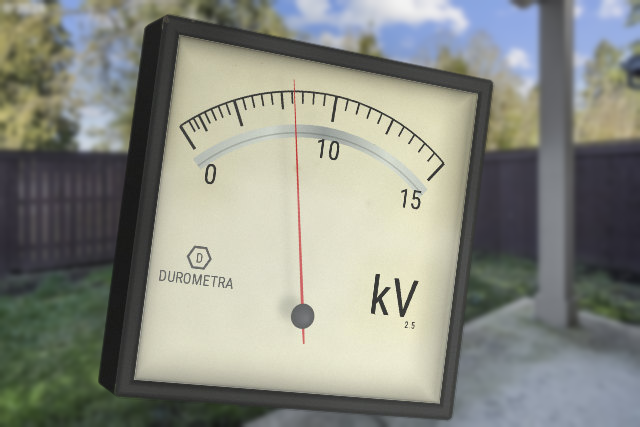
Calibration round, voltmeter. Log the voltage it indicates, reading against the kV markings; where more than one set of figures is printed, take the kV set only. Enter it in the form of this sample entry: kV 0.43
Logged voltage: kV 8
